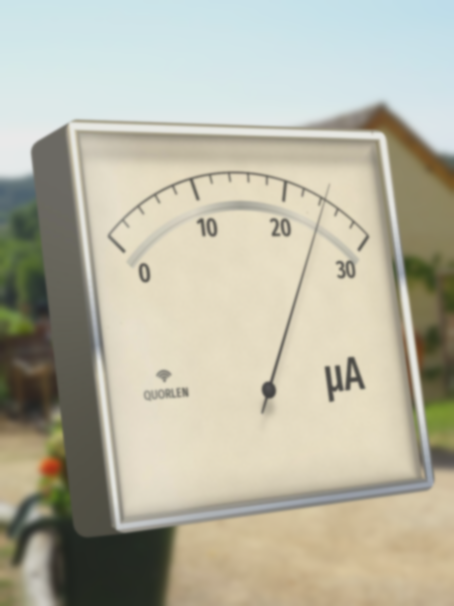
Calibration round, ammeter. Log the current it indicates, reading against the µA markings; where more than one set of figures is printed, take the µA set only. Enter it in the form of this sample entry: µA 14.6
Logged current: µA 24
